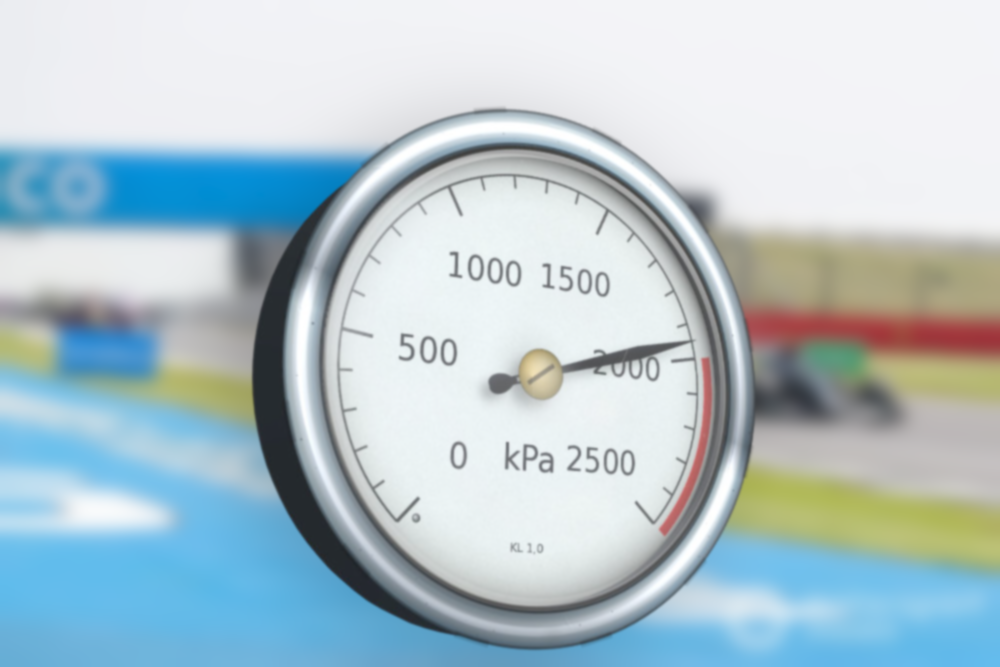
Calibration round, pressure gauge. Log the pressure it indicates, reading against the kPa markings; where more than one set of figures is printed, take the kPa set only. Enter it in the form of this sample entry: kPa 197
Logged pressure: kPa 1950
